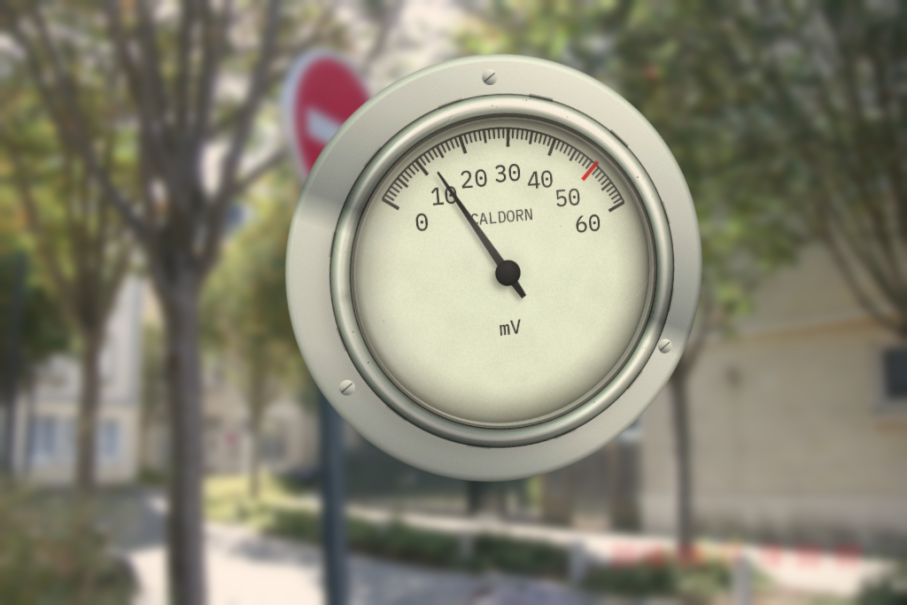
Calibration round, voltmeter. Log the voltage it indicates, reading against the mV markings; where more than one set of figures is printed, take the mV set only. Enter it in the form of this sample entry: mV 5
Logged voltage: mV 12
